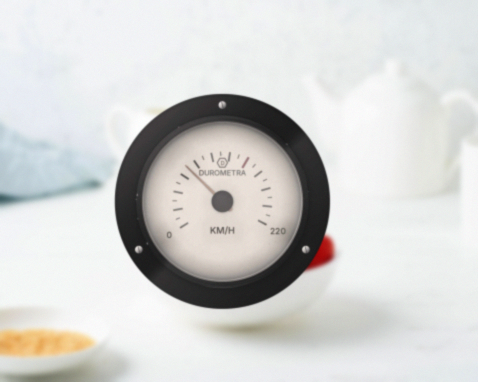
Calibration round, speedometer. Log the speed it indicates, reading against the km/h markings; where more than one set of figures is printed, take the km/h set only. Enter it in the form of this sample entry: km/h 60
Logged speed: km/h 70
